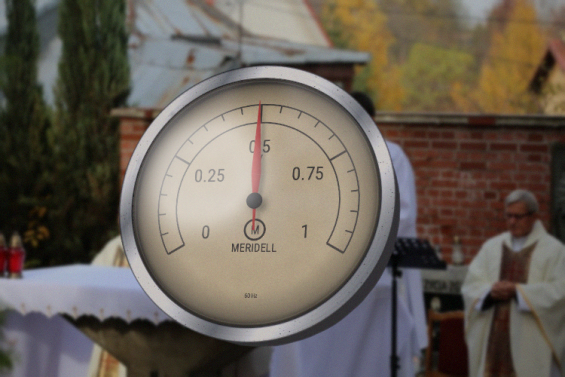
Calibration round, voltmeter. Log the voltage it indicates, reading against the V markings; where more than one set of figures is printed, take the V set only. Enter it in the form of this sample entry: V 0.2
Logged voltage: V 0.5
